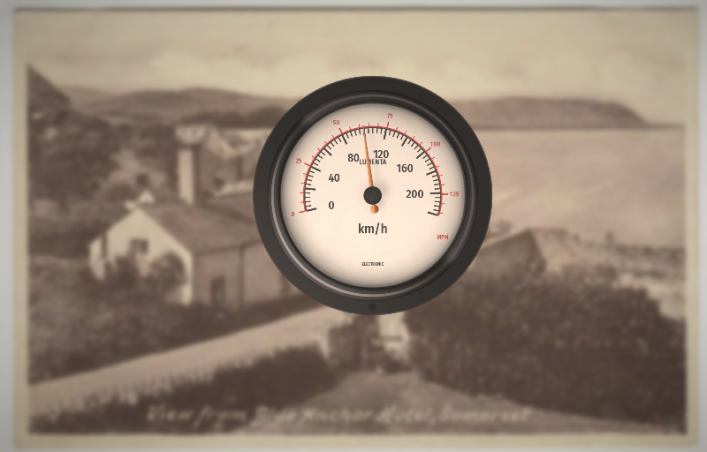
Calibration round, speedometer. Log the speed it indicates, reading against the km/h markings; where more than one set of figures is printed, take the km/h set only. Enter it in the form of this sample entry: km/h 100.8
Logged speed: km/h 100
